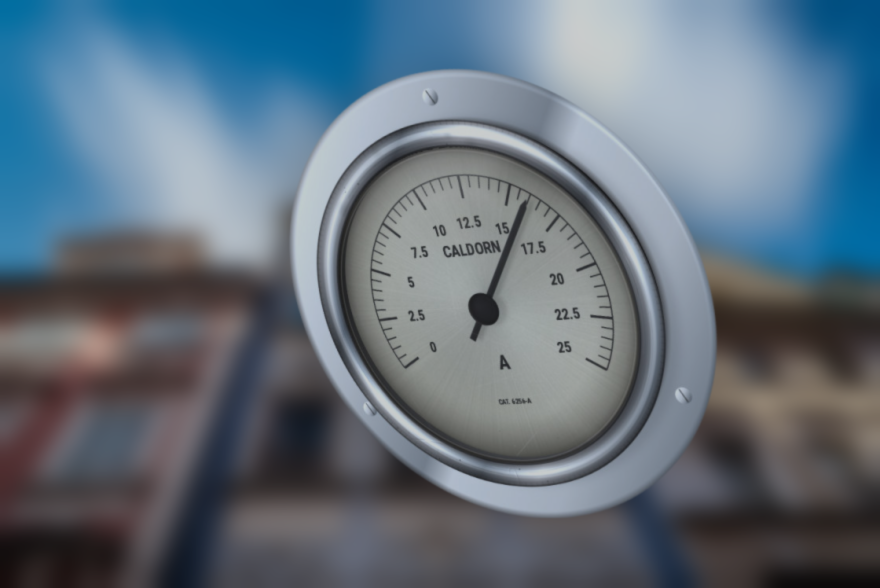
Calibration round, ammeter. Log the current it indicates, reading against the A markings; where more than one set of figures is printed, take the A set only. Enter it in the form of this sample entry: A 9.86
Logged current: A 16
